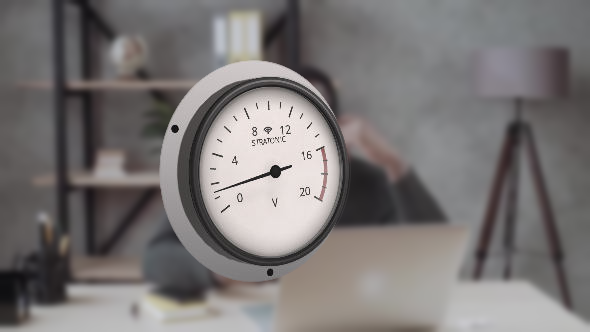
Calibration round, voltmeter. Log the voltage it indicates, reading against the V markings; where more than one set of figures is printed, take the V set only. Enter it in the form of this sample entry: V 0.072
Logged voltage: V 1.5
